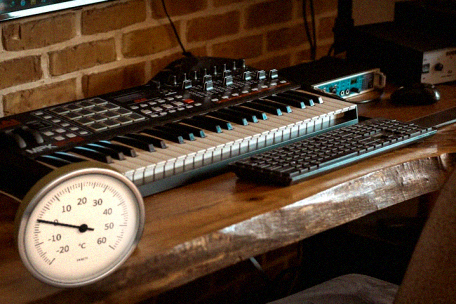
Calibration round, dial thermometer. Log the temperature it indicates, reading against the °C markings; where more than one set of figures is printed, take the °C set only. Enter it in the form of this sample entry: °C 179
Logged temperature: °C 0
